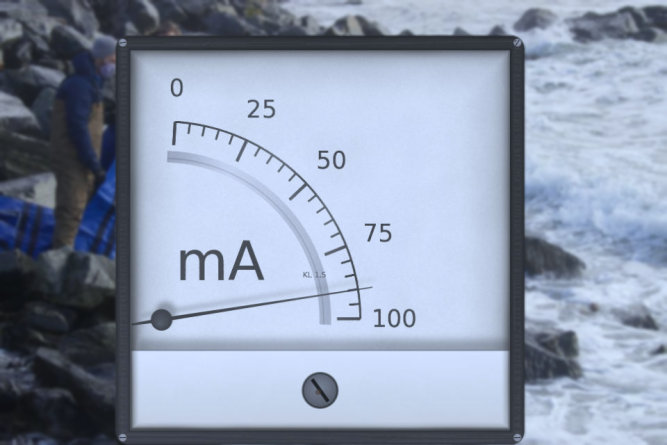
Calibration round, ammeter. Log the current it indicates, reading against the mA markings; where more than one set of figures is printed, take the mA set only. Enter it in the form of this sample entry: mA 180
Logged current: mA 90
